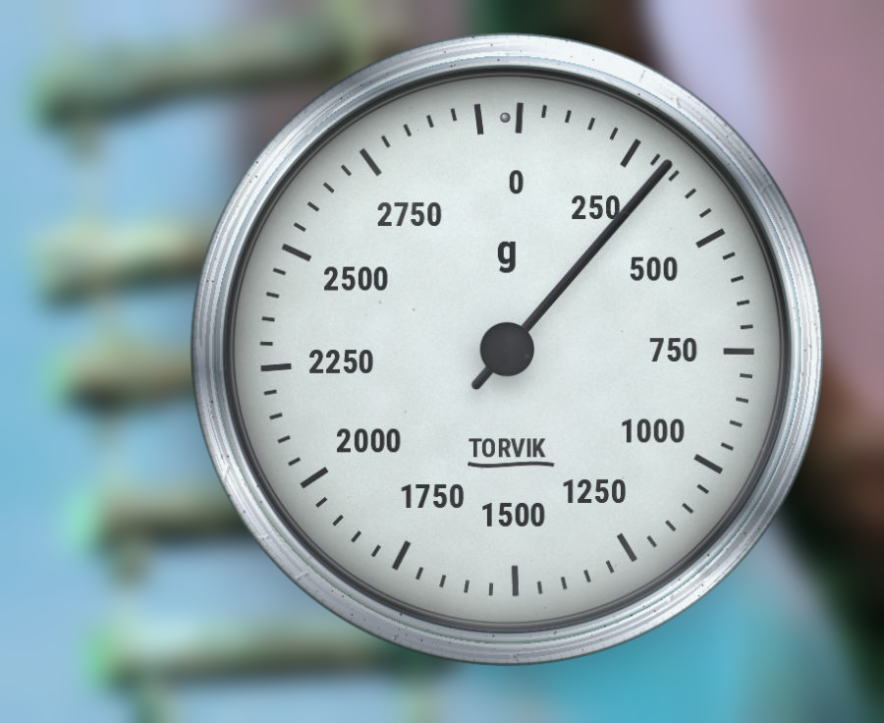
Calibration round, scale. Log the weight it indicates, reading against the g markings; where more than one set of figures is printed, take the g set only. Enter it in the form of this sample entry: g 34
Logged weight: g 325
